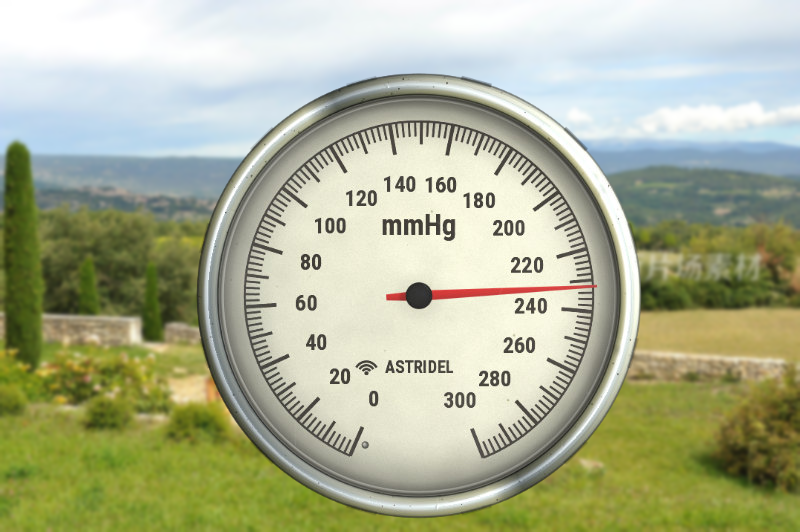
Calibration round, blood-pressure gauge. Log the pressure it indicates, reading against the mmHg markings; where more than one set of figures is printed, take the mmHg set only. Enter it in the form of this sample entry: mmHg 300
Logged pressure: mmHg 232
